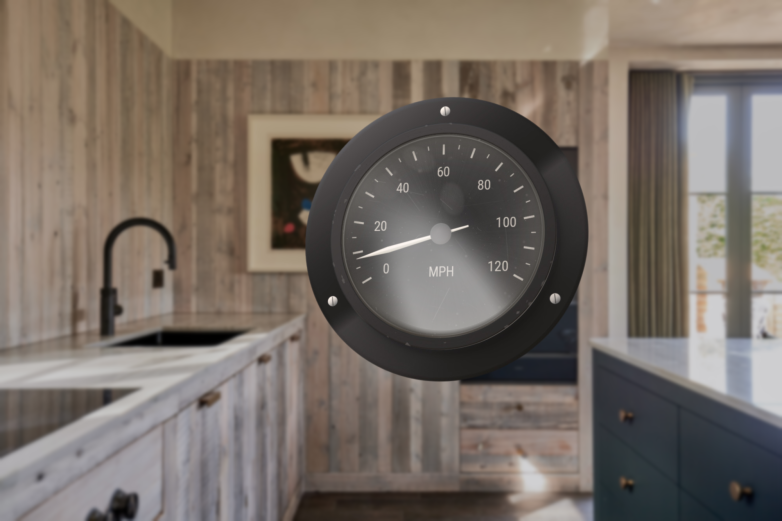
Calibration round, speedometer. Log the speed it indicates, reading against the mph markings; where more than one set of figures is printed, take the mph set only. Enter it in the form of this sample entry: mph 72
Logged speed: mph 7.5
